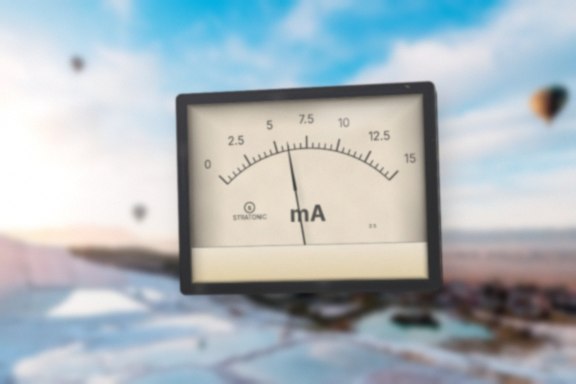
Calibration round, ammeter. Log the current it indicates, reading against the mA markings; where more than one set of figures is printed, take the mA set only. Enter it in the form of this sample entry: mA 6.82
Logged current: mA 6
